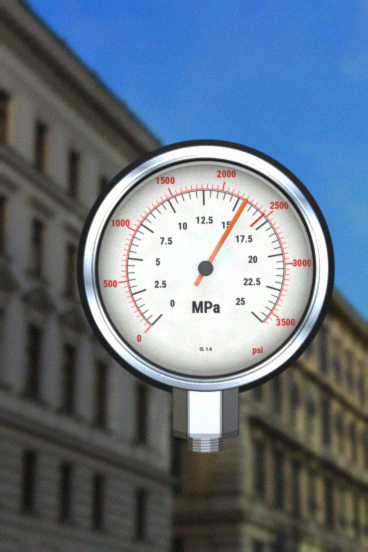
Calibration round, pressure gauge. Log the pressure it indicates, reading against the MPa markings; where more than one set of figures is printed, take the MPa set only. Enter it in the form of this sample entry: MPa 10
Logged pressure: MPa 15.5
